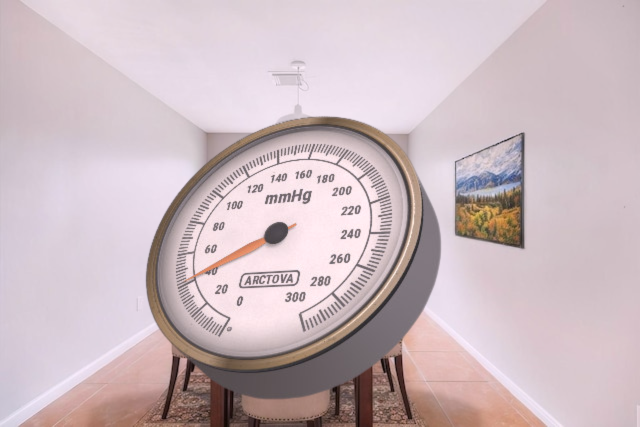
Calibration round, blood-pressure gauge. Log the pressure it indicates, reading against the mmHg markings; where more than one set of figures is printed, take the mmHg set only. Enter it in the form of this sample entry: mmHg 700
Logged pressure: mmHg 40
